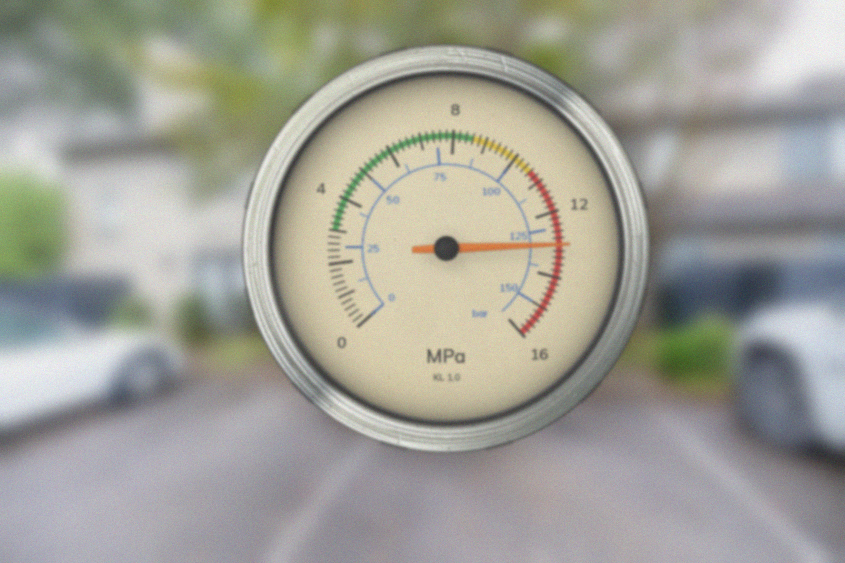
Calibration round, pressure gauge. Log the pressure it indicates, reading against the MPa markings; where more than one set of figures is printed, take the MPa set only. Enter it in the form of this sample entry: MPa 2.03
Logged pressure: MPa 13
